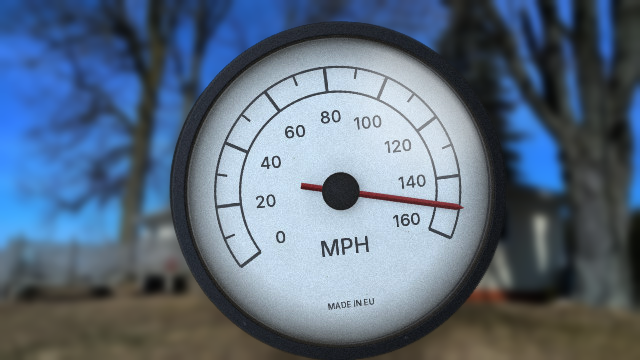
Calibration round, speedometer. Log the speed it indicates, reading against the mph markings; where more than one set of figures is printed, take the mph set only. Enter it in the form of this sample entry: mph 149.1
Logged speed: mph 150
